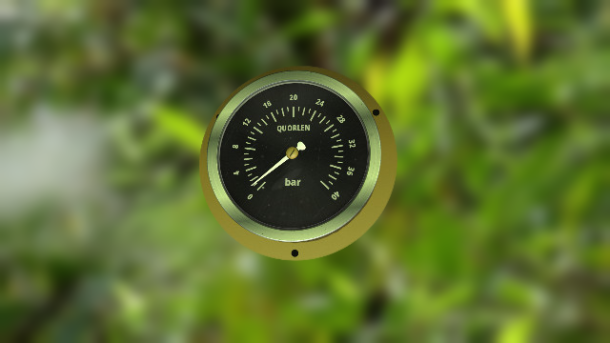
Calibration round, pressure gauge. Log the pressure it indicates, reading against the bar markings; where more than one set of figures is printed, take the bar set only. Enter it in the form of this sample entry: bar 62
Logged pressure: bar 1
